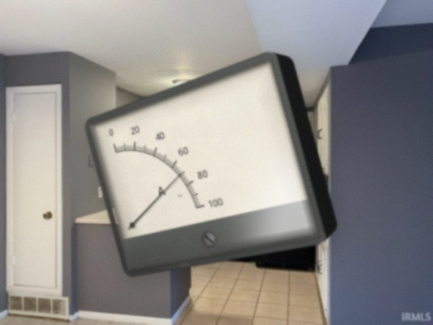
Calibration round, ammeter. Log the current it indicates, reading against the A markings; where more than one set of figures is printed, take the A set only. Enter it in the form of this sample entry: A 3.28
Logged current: A 70
